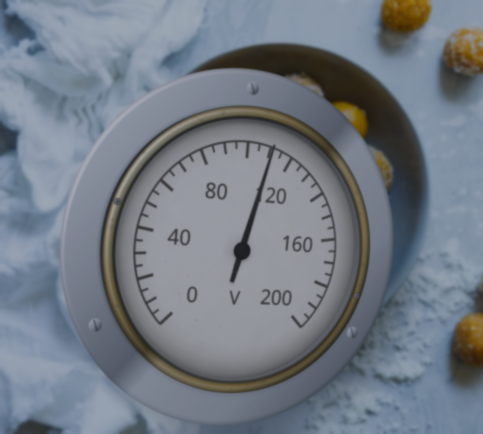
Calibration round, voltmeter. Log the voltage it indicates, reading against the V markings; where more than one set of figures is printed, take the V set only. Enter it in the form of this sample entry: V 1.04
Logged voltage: V 110
